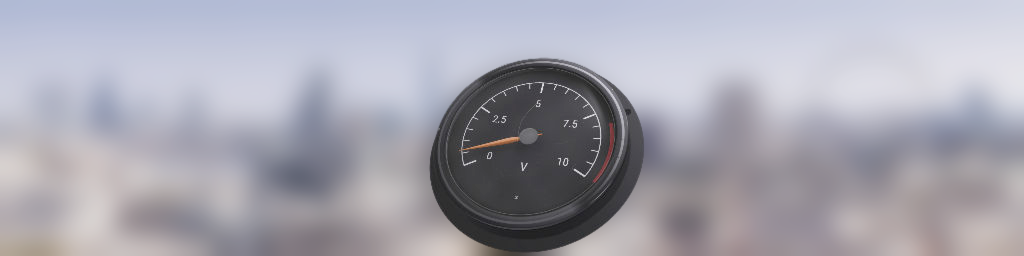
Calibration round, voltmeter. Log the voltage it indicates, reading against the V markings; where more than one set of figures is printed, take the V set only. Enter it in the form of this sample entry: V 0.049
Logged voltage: V 0.5
